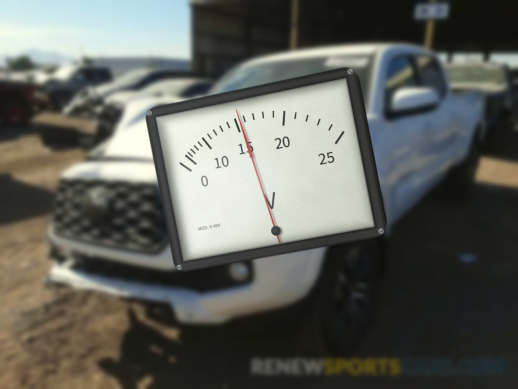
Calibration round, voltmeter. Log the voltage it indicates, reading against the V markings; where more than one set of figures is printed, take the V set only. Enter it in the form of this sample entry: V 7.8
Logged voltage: V 15.5
